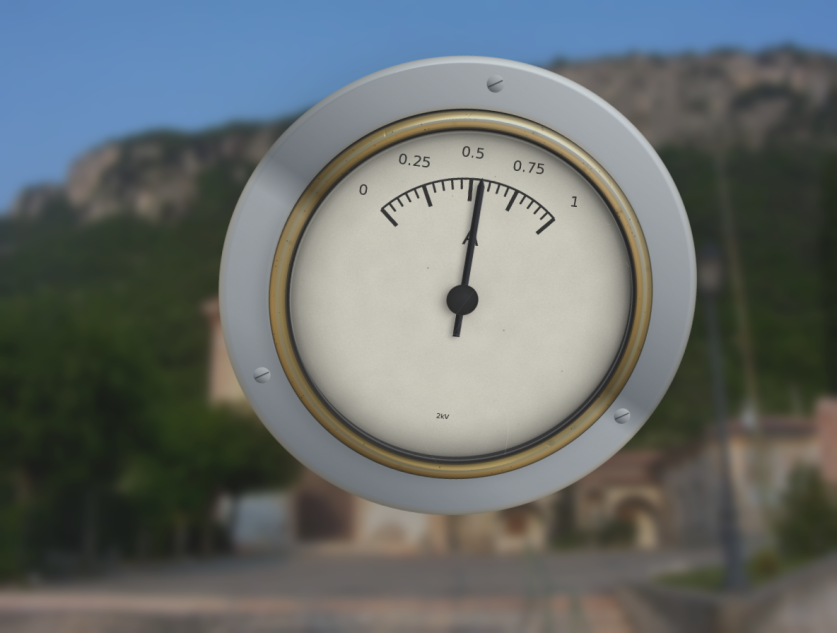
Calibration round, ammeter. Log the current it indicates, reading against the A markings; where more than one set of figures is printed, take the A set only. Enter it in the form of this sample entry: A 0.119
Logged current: A 0.55
